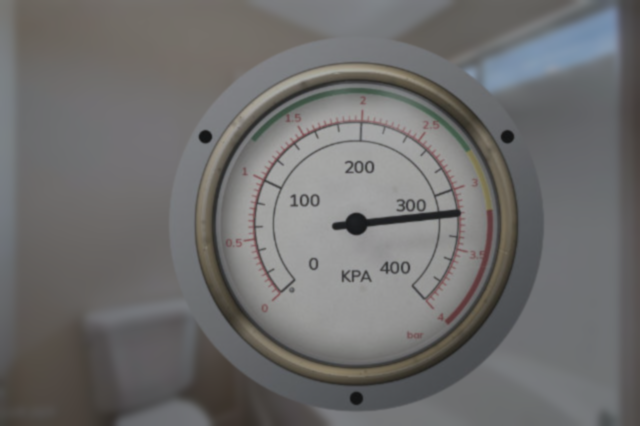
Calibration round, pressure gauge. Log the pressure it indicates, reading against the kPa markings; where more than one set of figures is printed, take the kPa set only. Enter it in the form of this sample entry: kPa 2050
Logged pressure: kPa 320
